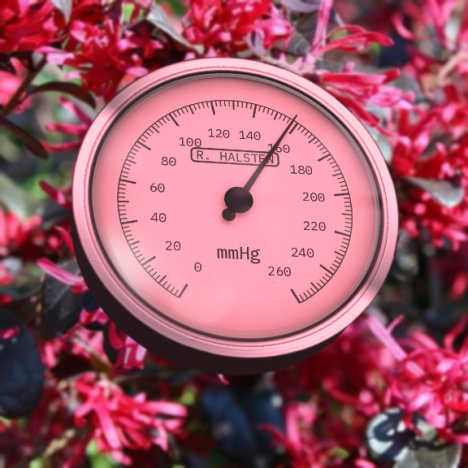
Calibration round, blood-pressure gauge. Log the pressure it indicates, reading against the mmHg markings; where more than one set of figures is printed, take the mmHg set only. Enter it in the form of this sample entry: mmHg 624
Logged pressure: mmHg 158
